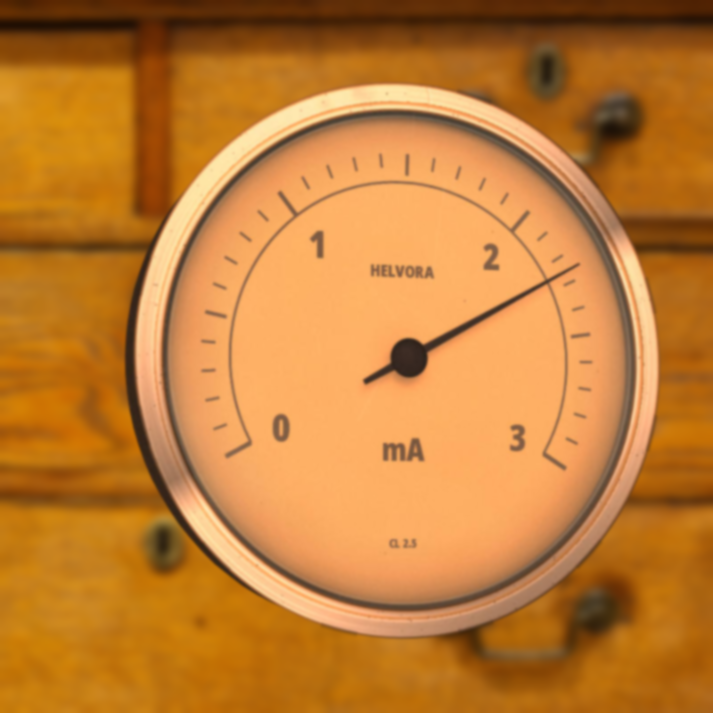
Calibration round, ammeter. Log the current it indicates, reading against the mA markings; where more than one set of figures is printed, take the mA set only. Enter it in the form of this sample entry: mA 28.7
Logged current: mA 2.25
